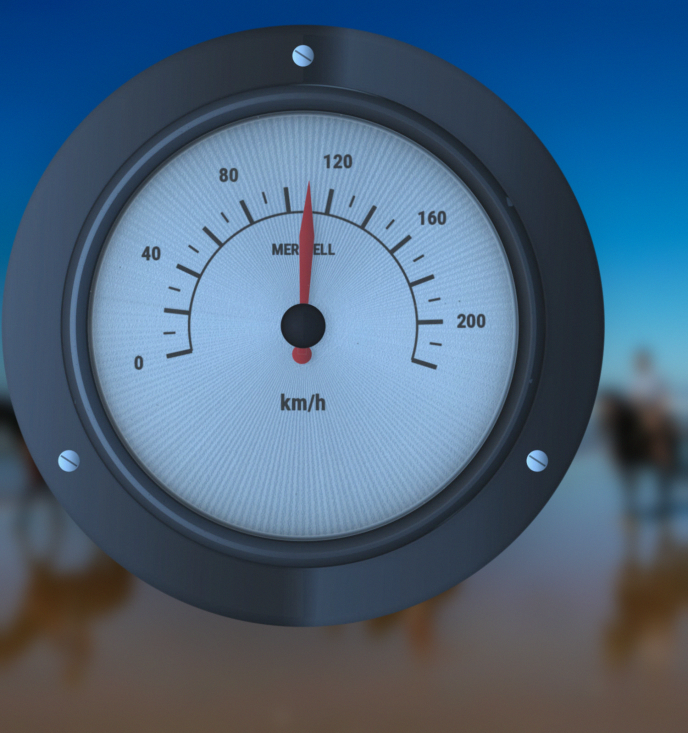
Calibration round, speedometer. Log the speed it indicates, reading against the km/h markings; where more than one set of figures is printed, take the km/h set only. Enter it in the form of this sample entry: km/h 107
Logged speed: km/h 110
